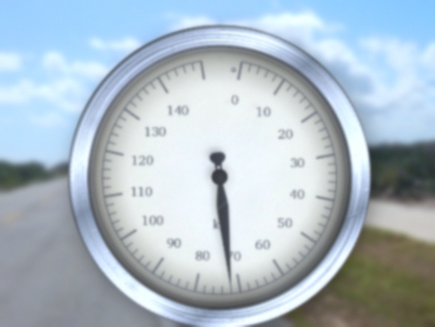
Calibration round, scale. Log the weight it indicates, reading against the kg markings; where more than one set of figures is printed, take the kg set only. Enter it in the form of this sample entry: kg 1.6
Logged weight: kg 72
